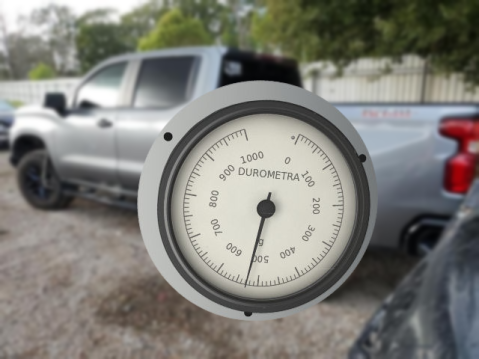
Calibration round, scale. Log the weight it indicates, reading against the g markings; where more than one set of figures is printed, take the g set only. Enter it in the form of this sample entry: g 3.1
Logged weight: g 530
